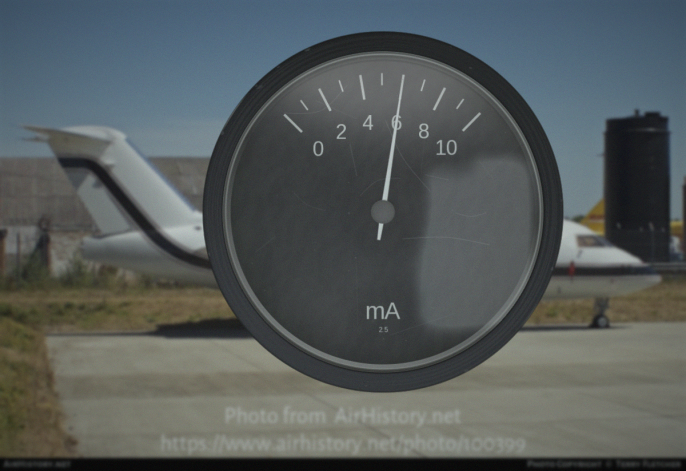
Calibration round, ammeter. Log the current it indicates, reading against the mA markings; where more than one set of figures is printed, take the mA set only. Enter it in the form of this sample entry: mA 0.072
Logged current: mA 6
